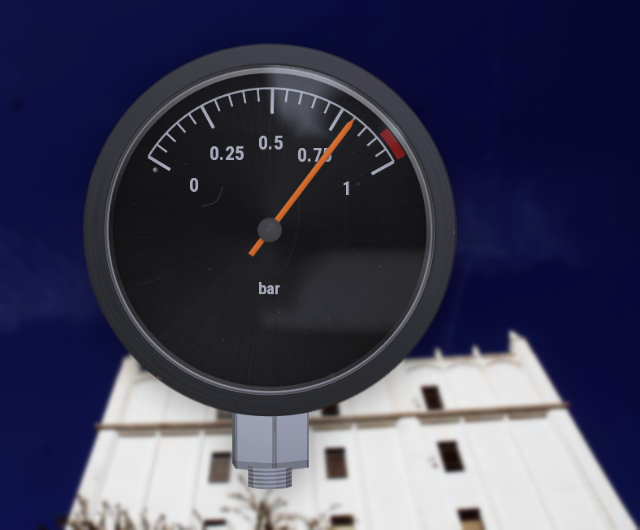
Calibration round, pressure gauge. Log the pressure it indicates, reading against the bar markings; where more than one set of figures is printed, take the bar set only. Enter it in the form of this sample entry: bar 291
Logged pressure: bar 0.8
